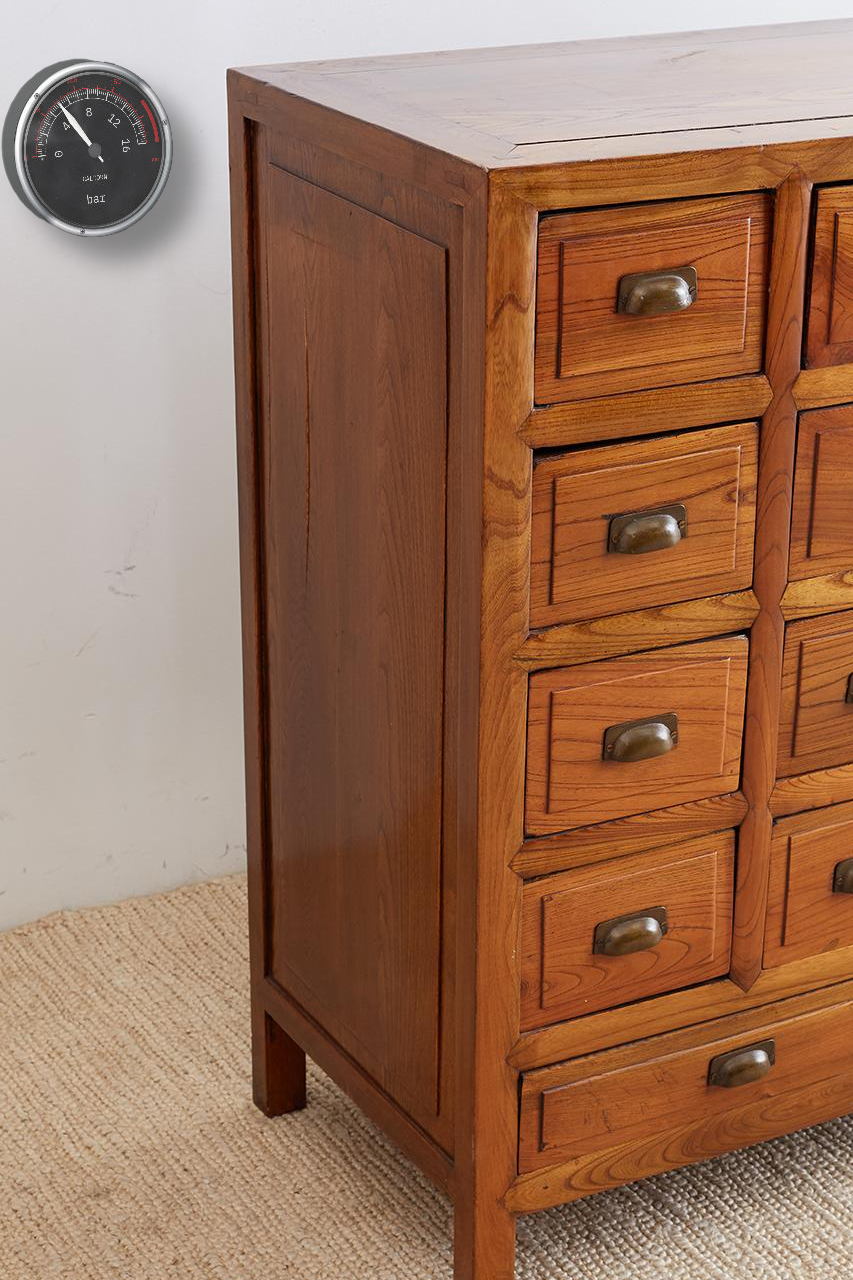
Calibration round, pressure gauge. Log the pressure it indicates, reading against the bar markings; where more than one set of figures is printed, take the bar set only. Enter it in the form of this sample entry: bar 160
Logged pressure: bar 5
